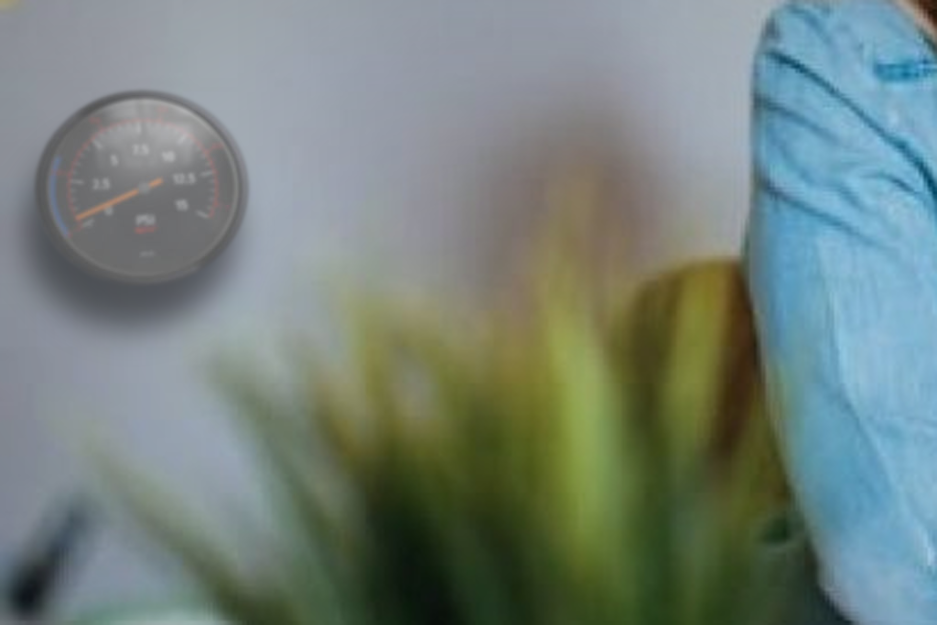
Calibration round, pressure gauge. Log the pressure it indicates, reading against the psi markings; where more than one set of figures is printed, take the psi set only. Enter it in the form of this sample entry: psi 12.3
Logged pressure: psi 0.5
